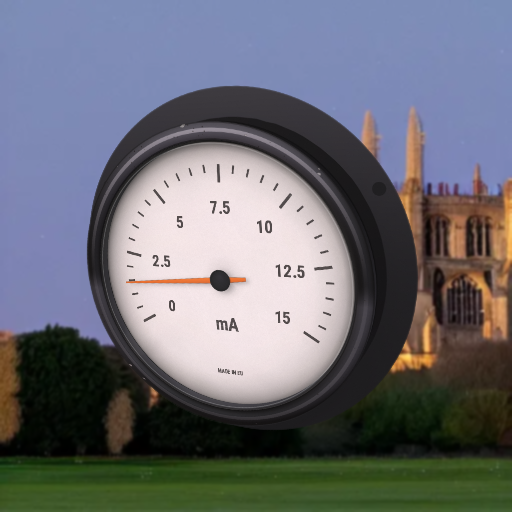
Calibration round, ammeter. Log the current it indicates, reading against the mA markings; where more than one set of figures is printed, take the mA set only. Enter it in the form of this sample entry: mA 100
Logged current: mA 1.5
